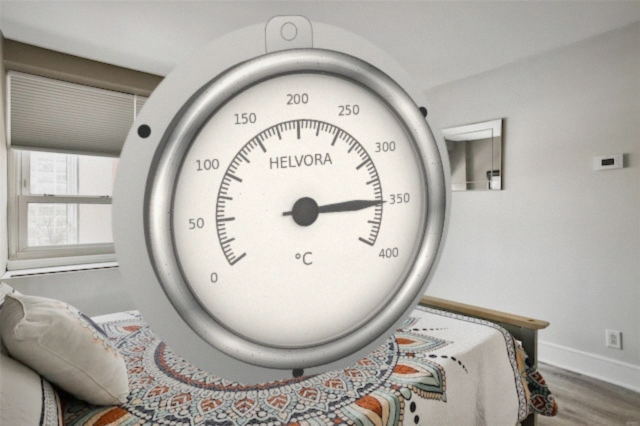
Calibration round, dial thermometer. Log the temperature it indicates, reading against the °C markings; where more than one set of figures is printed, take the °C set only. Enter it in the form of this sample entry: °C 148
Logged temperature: °C 350
